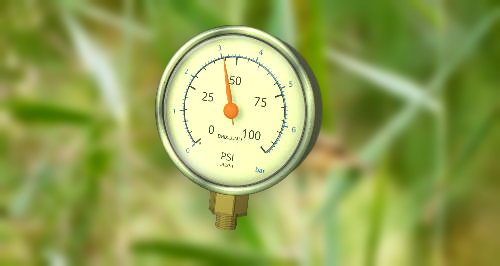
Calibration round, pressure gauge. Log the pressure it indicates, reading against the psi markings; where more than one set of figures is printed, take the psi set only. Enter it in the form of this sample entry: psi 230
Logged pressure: psi 45
